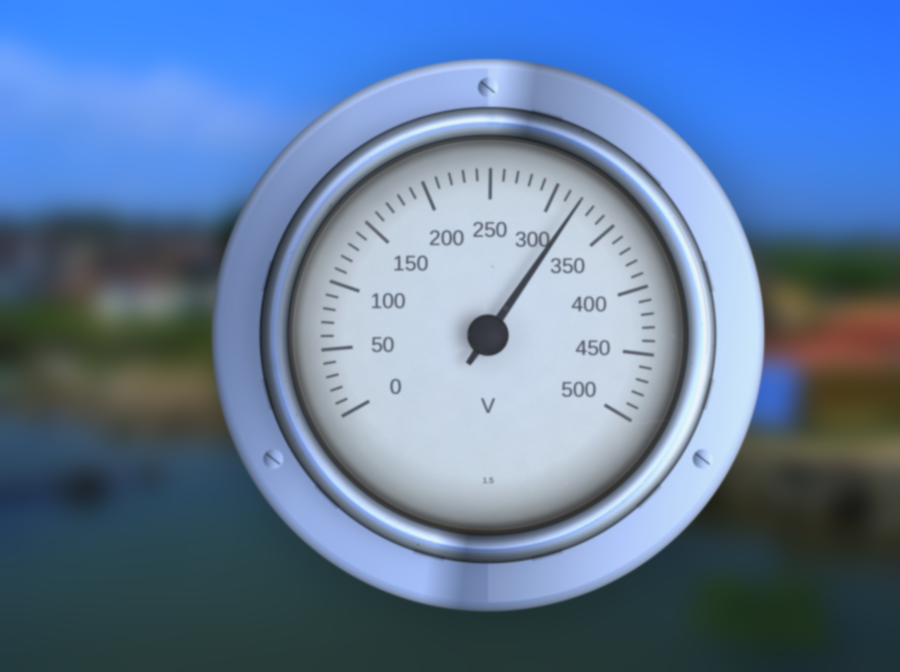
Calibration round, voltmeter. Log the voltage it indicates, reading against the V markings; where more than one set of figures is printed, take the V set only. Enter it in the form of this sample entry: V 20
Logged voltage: V 320
